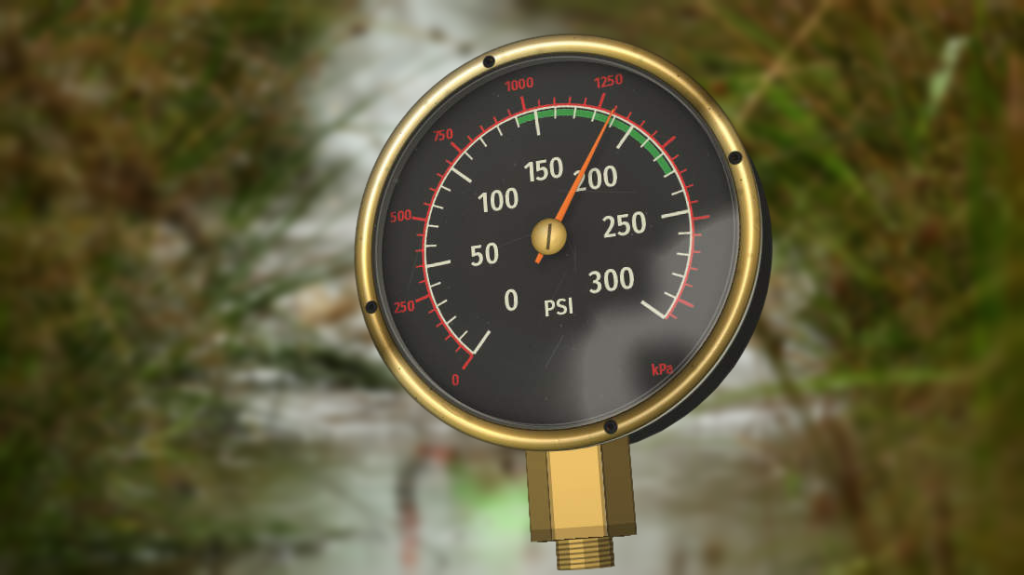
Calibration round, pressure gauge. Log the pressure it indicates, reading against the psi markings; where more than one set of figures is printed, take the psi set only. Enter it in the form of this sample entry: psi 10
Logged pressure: psi 190
